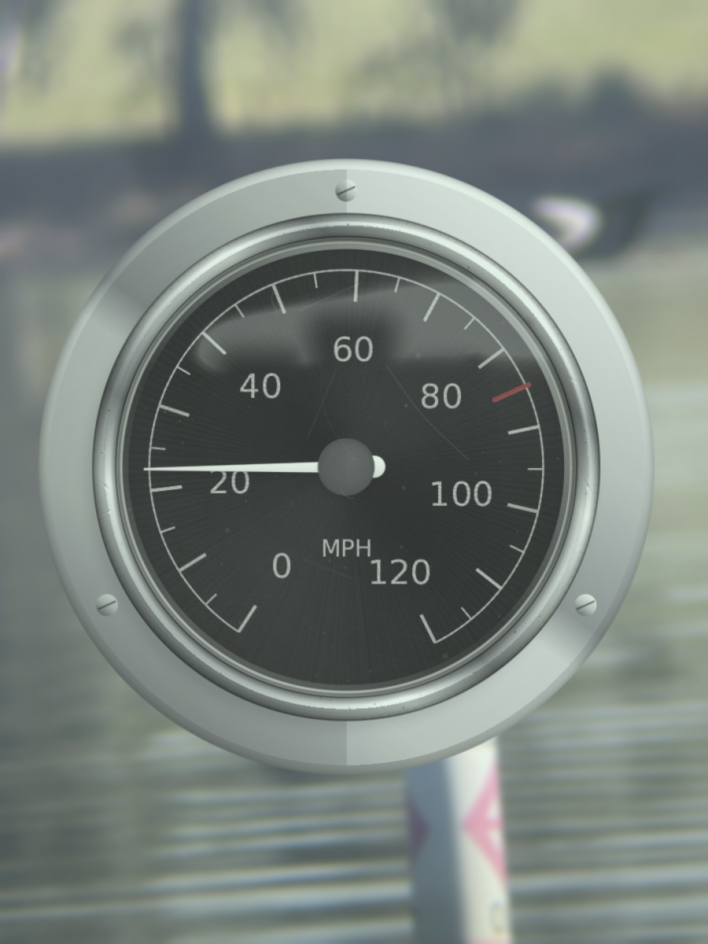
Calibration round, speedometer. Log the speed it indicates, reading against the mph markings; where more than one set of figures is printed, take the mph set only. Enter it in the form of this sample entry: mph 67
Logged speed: mph 22.5
